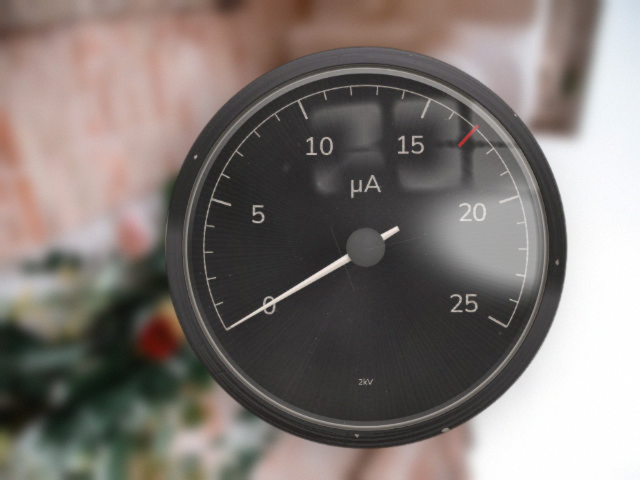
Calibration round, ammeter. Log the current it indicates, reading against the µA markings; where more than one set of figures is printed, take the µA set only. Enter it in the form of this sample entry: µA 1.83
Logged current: µA 0
